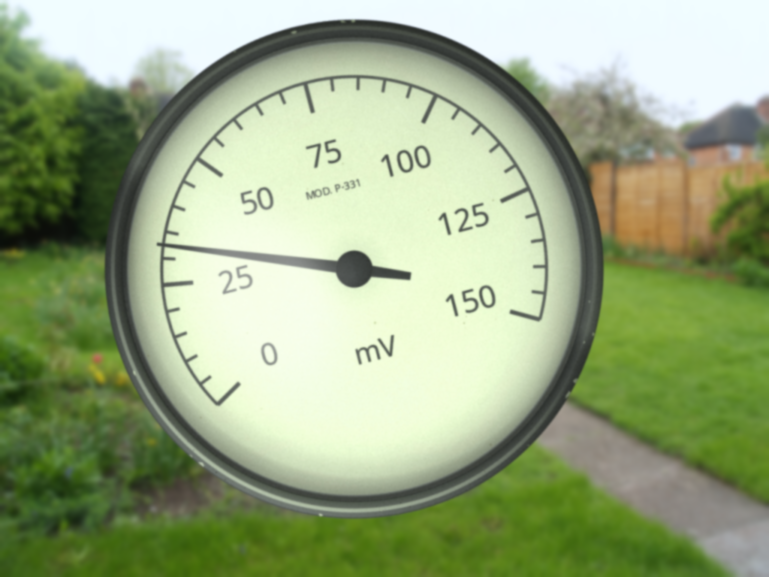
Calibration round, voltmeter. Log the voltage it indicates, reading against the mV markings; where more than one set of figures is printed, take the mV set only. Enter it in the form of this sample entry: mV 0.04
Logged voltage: mV 32.5
